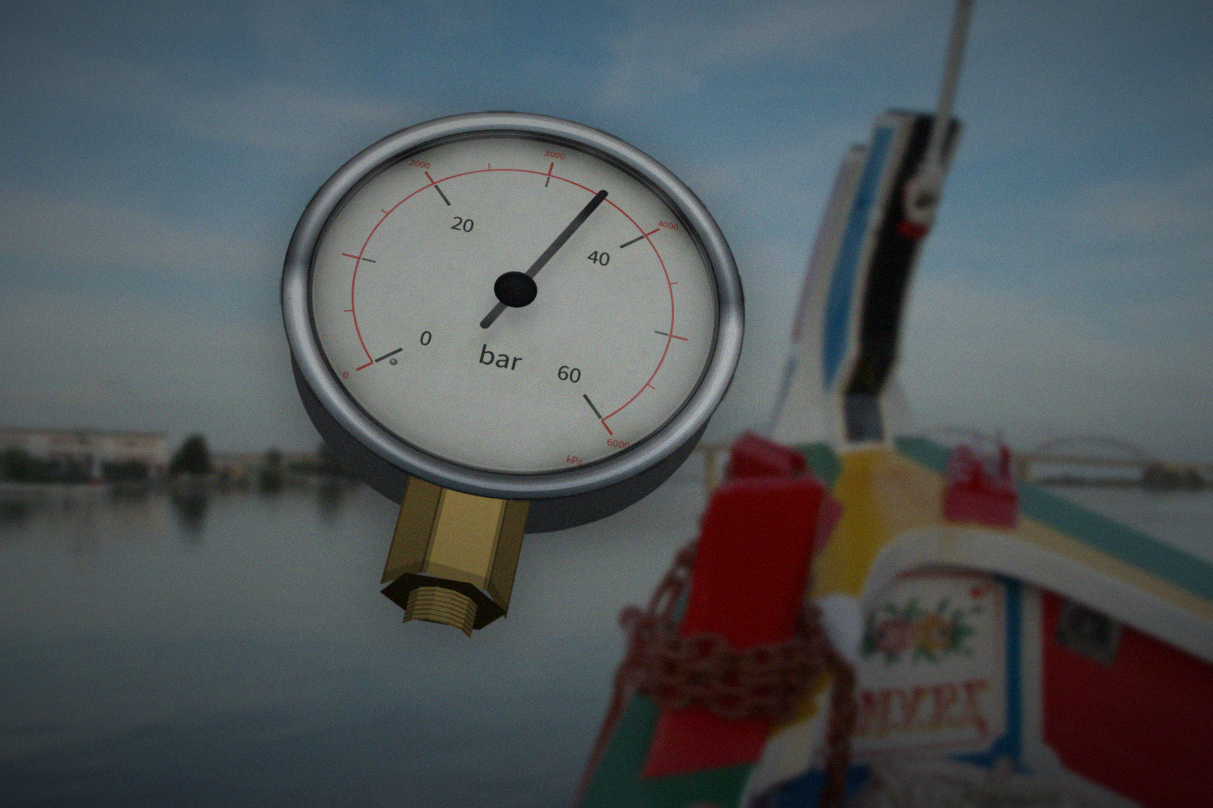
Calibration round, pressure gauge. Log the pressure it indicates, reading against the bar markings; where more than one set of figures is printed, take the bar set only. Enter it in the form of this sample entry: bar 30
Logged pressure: bar 35
